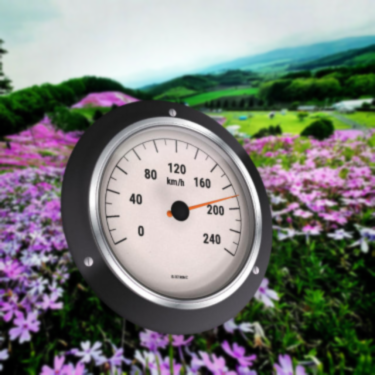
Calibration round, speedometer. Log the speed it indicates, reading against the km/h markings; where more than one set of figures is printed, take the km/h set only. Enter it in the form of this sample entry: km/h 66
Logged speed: km/h 190
